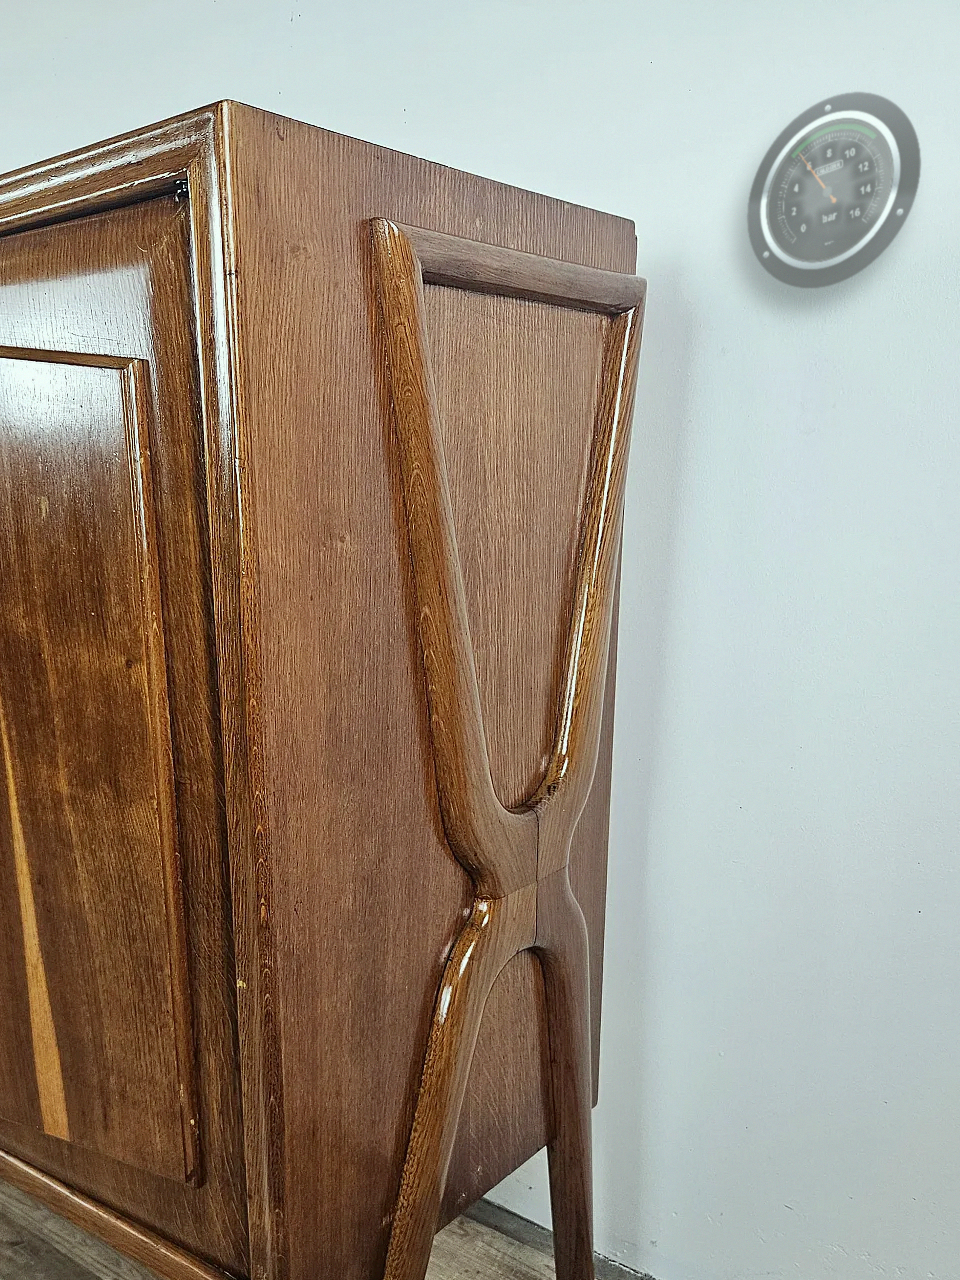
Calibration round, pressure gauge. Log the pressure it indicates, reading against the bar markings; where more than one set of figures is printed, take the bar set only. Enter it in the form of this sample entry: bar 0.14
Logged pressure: bar 6
